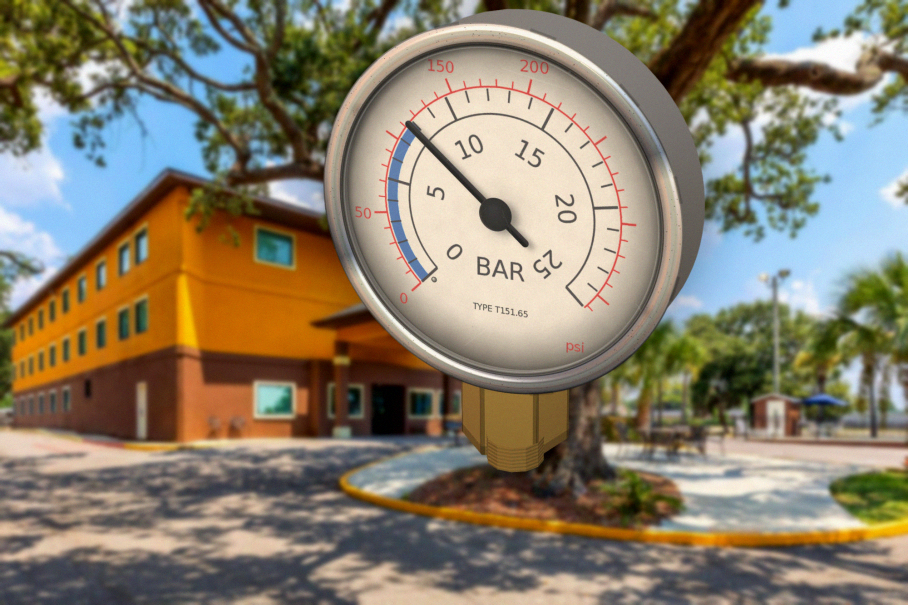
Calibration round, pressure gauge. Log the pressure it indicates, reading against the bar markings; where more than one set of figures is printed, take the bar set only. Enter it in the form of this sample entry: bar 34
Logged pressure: bar 8
